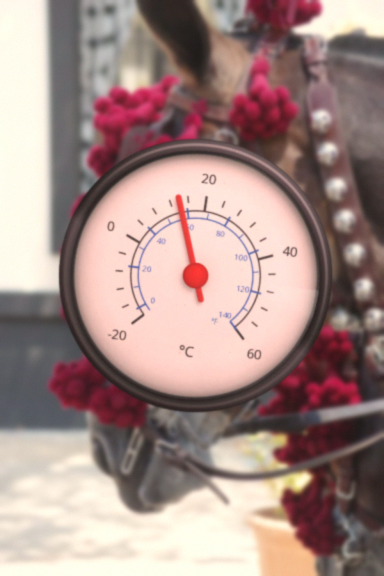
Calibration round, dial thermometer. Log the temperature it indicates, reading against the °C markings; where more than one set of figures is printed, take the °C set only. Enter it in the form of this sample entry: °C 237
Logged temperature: °C 14
